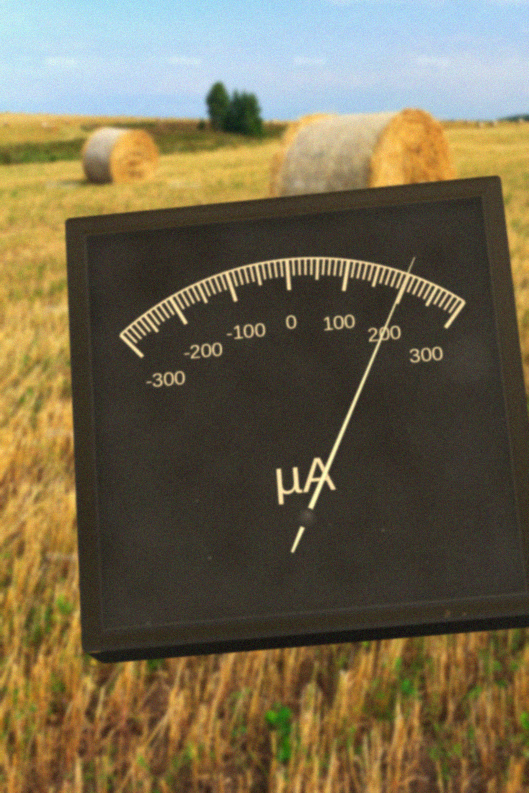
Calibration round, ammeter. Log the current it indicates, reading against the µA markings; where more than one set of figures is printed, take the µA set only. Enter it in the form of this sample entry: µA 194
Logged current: µA 200
